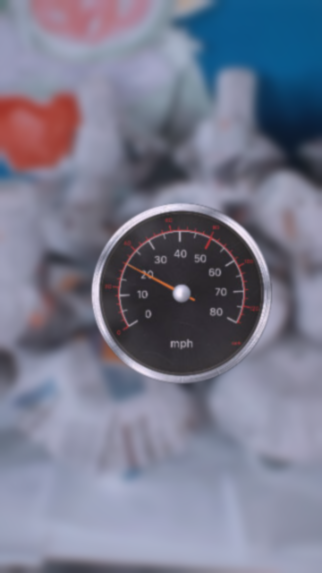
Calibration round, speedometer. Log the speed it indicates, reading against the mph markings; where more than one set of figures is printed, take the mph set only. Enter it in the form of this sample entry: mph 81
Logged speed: mph 20
